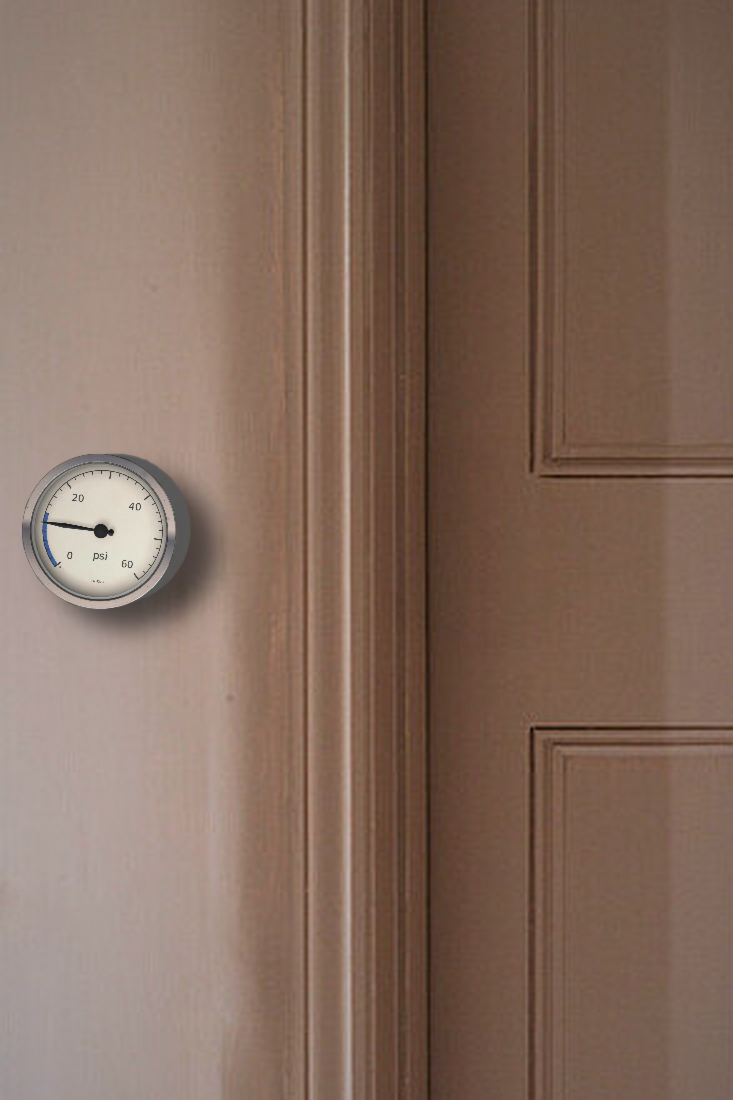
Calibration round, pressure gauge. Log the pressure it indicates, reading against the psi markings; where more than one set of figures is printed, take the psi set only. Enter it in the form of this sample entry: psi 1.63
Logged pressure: psi 10
